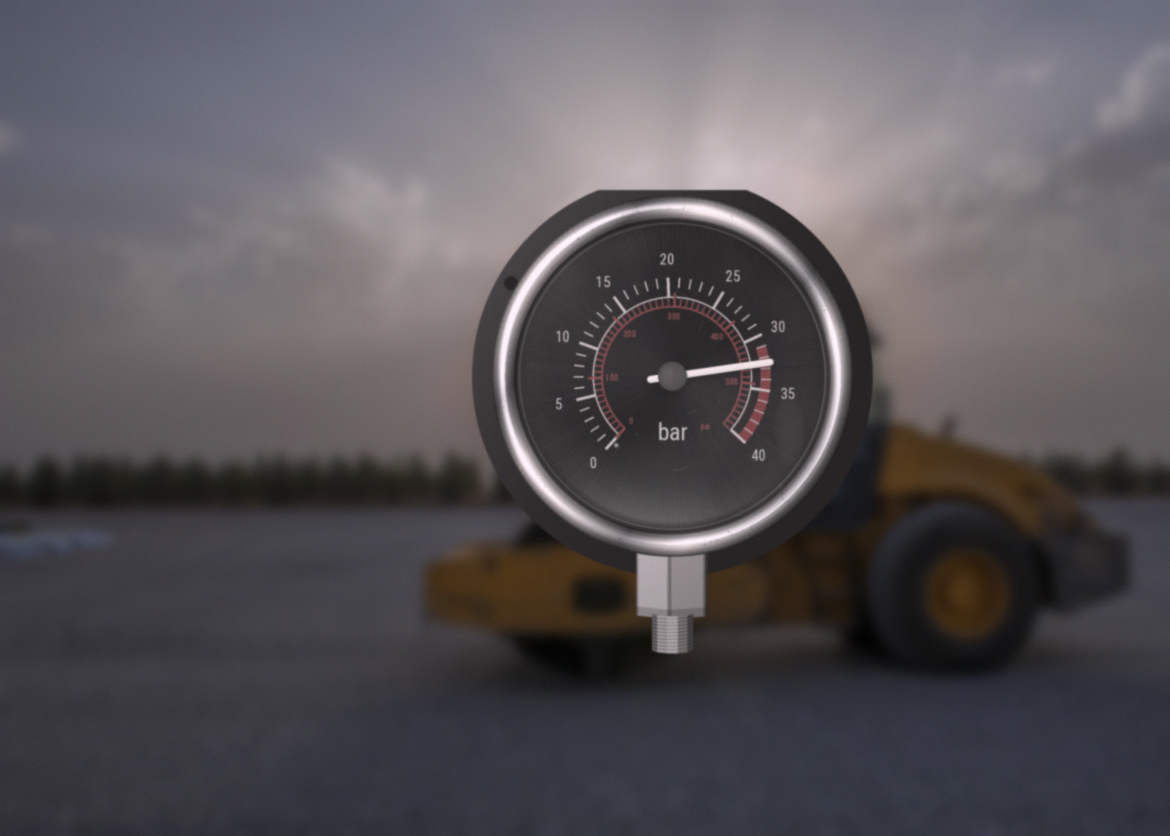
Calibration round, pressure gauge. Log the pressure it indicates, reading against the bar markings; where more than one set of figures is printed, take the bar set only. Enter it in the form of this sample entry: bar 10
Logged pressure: bar 32.5
